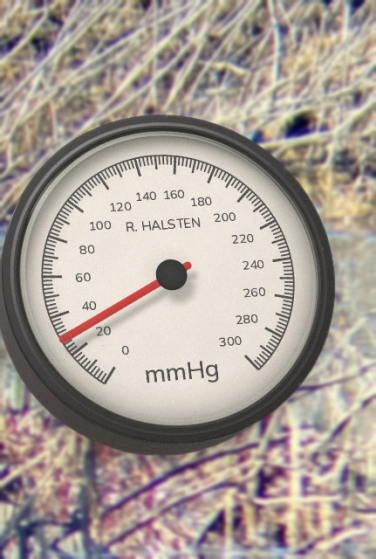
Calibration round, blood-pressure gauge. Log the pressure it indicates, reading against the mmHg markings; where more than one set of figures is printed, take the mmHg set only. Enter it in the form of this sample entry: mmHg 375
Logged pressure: mmHg 28
